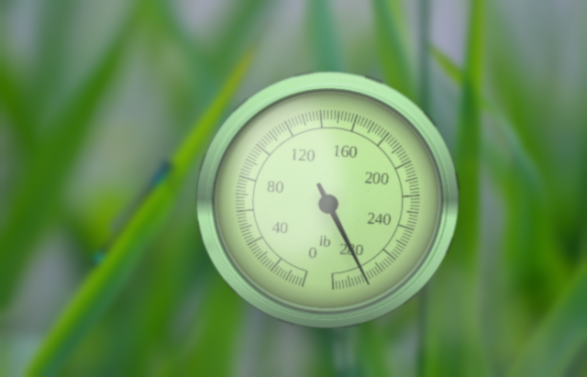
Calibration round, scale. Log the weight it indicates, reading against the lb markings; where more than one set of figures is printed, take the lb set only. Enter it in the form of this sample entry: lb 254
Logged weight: lb 280
